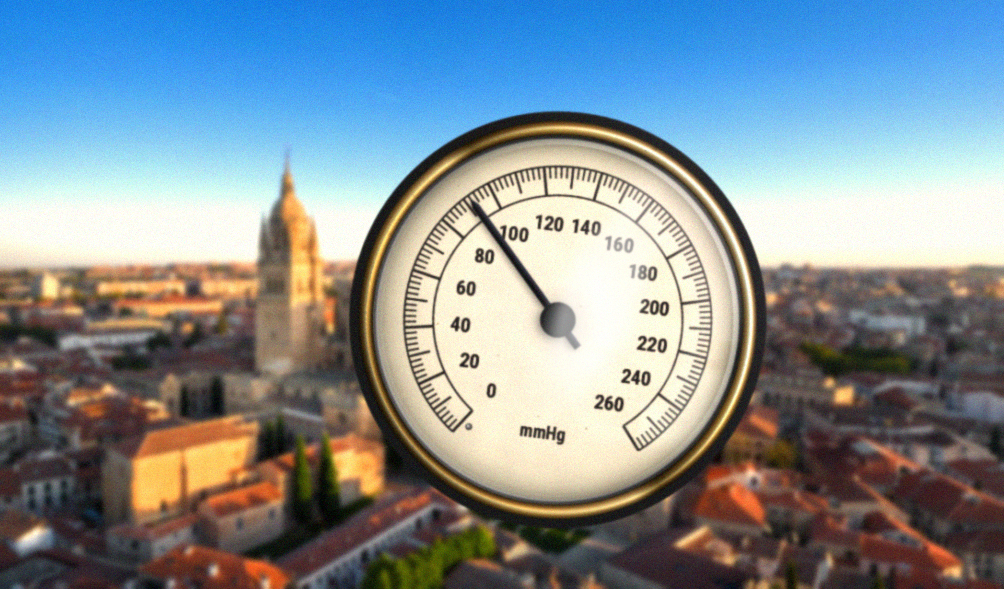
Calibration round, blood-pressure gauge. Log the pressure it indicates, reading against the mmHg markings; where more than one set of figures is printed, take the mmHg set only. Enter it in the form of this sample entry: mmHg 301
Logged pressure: mmHg 92
